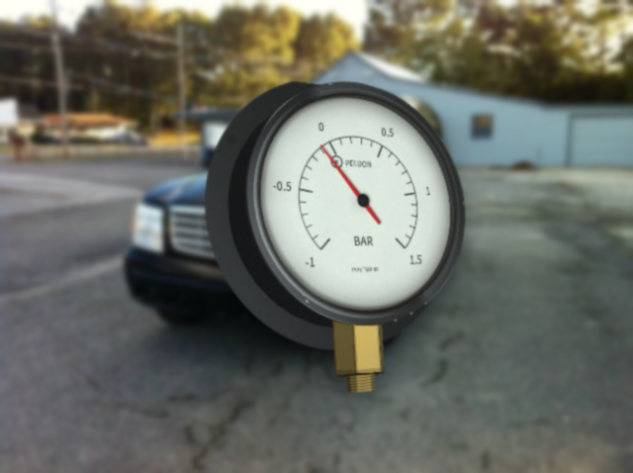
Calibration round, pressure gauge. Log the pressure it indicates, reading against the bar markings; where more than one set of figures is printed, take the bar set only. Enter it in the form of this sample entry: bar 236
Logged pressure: bar -0.1
